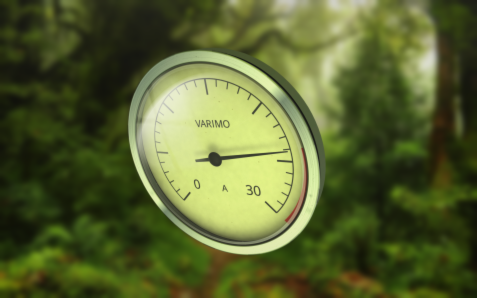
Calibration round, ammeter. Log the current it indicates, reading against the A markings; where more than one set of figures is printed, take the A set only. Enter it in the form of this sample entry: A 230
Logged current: A 24
